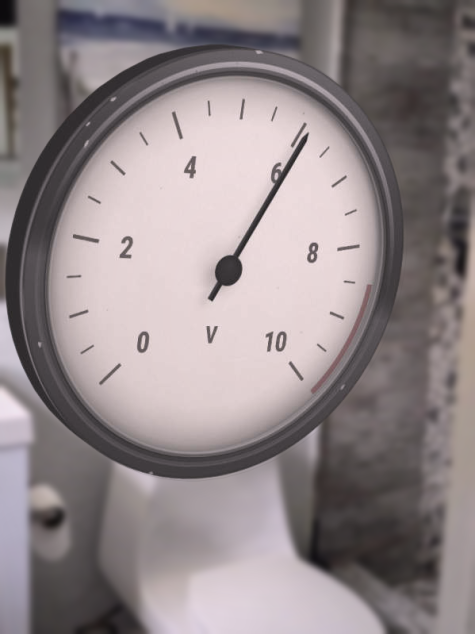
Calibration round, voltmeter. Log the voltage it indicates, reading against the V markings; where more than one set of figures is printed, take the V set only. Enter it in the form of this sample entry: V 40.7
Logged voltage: V 6
